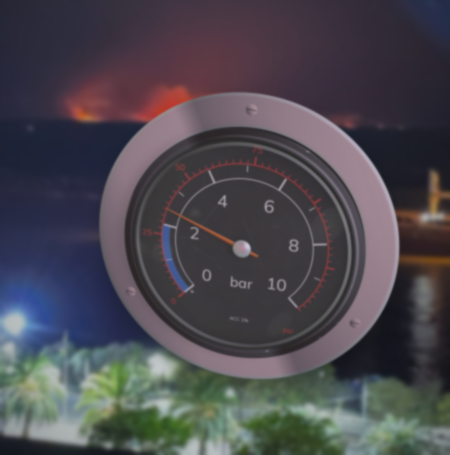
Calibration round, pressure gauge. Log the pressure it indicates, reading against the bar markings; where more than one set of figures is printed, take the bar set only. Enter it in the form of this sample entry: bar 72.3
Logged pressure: bar 2.5
